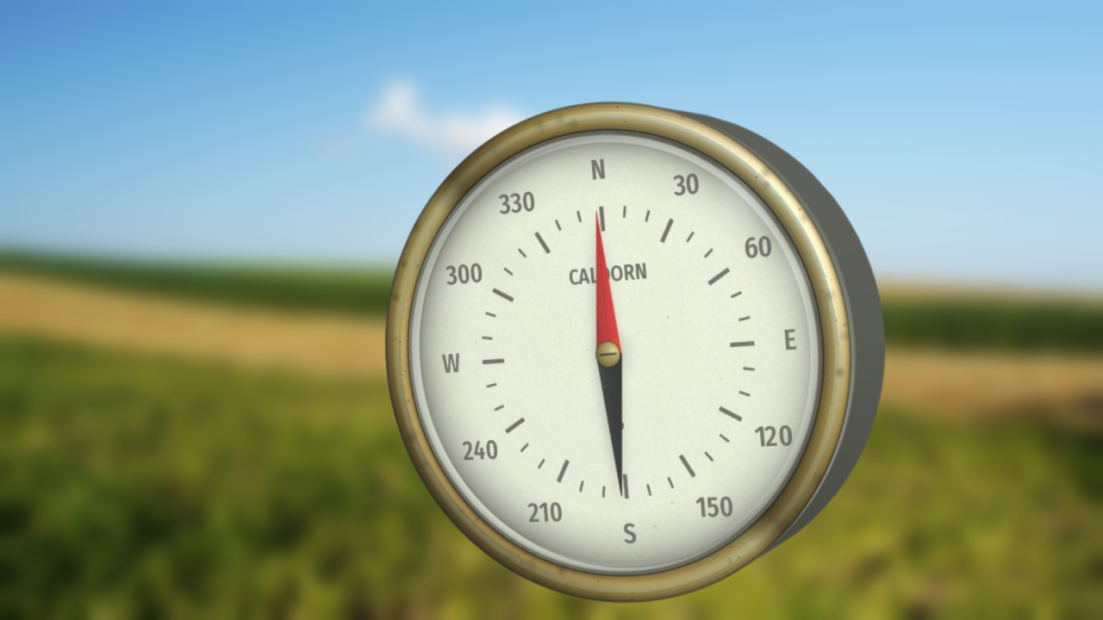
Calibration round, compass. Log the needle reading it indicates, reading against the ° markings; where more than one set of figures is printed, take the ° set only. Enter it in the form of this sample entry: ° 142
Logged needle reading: ° 0
